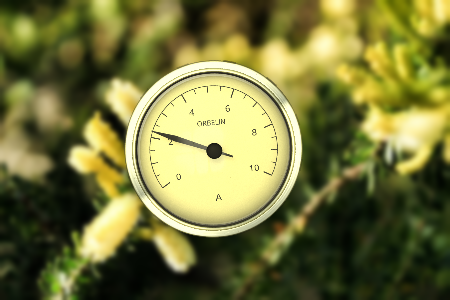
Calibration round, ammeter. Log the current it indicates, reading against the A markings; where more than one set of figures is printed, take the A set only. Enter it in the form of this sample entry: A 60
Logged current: A 2.25
